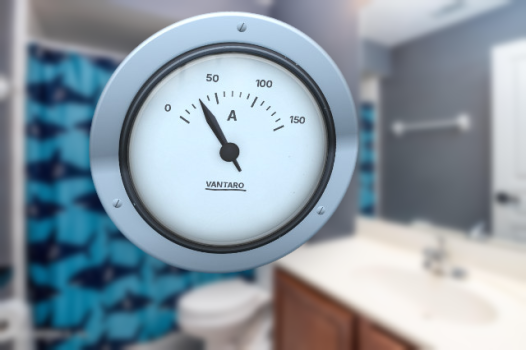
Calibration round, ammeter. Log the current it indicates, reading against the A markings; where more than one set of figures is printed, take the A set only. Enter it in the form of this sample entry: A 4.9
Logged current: A 30
